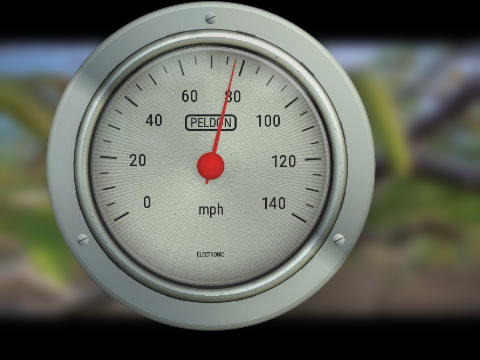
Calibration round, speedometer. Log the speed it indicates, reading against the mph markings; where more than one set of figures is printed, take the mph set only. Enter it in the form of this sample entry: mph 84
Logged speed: mph 77.5
